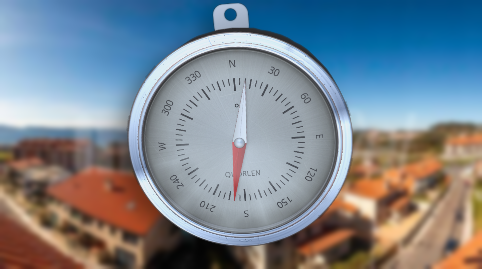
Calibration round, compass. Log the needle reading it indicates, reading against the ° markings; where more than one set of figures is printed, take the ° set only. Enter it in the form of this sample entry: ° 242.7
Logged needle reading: ° 190
